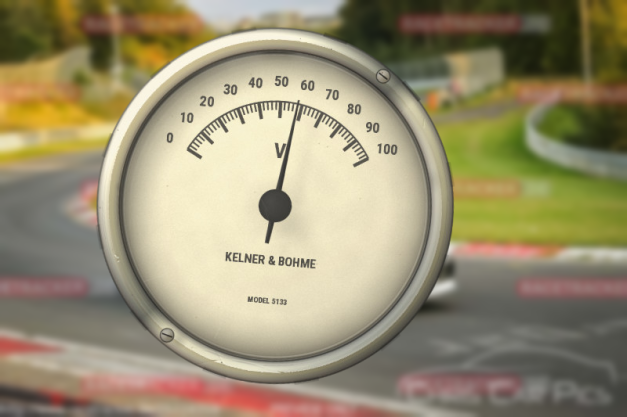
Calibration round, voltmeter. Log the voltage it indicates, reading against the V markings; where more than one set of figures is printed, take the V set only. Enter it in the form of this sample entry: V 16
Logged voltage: V 58
